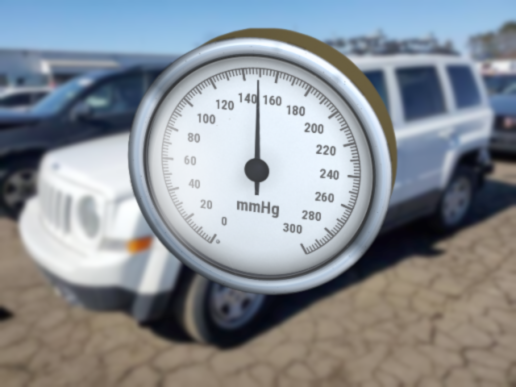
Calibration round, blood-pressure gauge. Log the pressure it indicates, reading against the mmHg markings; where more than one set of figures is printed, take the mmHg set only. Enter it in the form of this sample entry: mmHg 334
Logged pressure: mmHg 150
